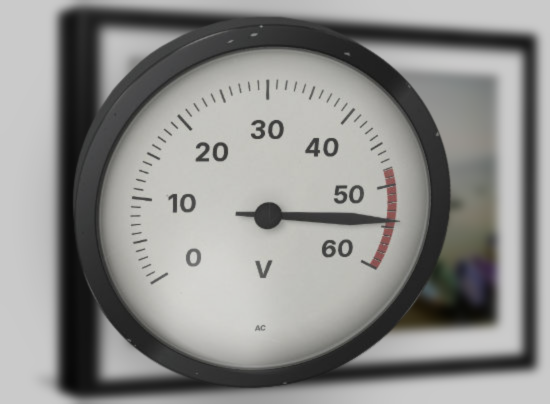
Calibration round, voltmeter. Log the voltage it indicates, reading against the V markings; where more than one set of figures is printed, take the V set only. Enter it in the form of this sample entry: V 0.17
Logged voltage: V 54
